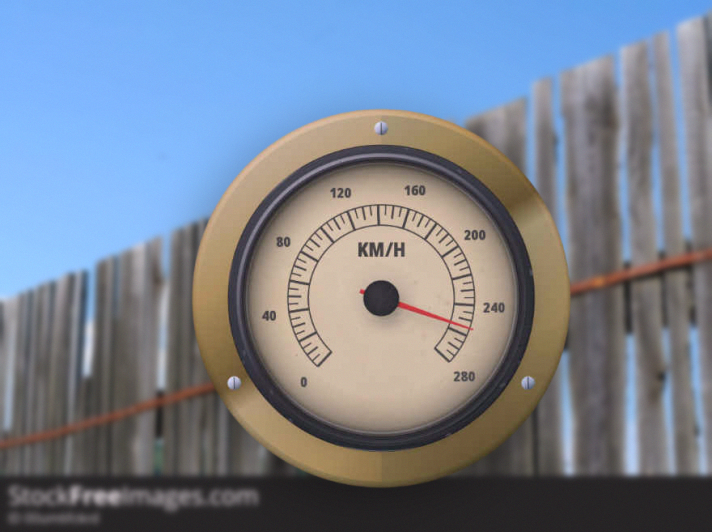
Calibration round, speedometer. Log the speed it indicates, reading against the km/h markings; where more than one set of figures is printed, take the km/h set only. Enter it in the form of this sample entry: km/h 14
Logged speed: km/h 255
